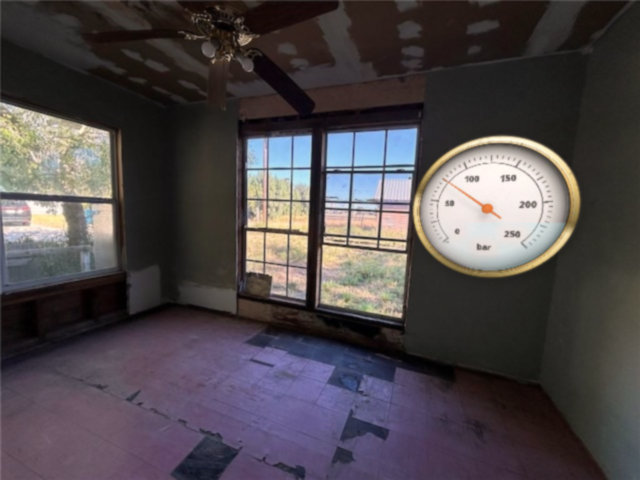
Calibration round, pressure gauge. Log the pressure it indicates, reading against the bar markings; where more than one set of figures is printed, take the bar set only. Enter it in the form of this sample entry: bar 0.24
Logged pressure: bar 75
